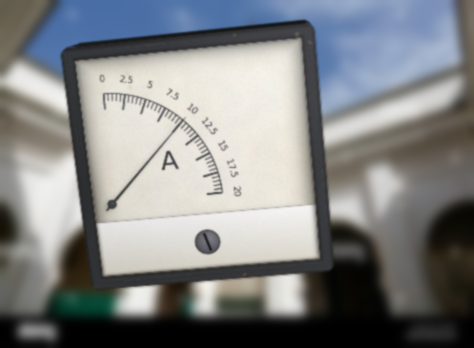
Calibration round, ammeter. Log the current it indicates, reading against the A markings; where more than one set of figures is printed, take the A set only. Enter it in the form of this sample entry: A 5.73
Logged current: A 10
